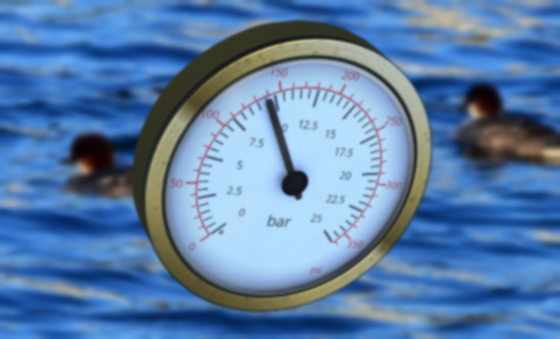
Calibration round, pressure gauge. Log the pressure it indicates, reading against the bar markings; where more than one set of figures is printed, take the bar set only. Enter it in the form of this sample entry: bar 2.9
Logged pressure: bar 9.5
